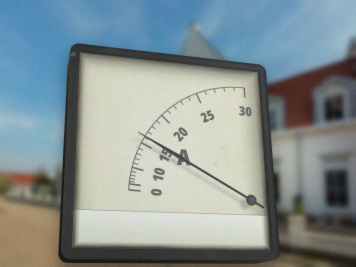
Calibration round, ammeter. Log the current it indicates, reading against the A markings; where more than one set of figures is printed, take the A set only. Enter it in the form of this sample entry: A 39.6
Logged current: A 16
